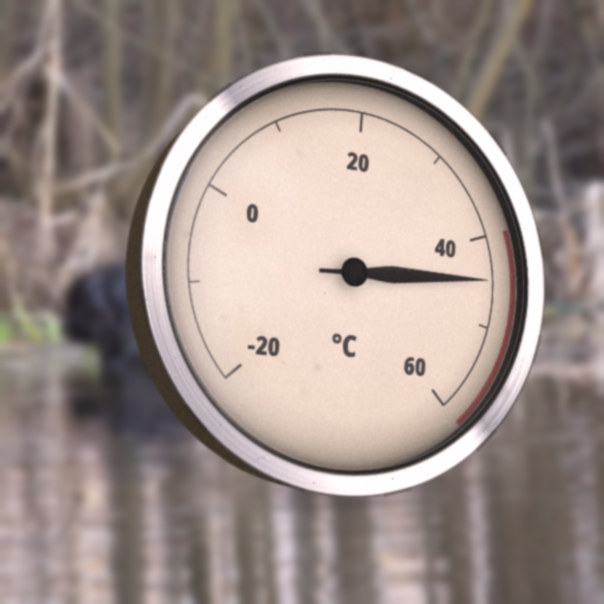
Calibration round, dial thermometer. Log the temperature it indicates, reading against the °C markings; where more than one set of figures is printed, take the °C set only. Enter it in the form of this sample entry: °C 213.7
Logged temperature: °C 45
